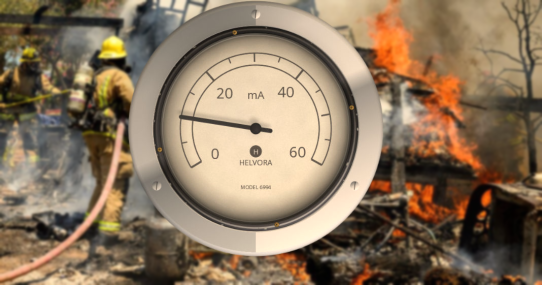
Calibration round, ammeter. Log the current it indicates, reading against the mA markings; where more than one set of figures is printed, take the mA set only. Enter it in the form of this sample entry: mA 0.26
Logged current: mA 10
